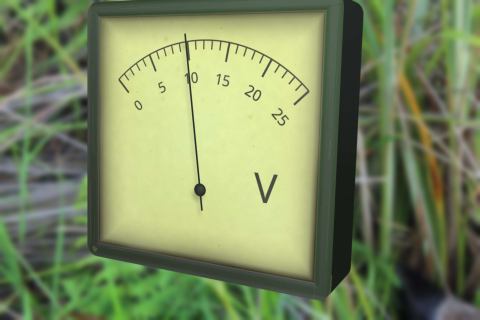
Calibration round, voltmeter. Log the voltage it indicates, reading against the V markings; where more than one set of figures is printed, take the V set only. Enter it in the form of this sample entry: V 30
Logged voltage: V 10
